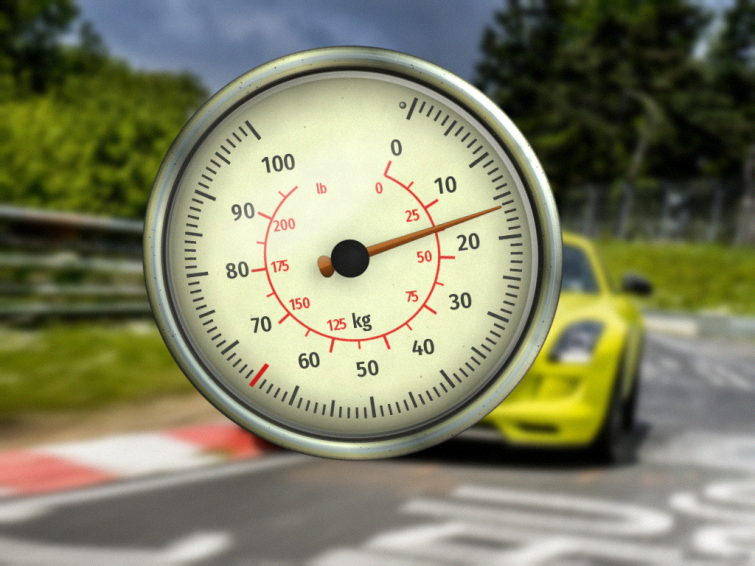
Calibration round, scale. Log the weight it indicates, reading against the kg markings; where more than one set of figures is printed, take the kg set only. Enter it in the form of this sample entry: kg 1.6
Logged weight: kg 16
